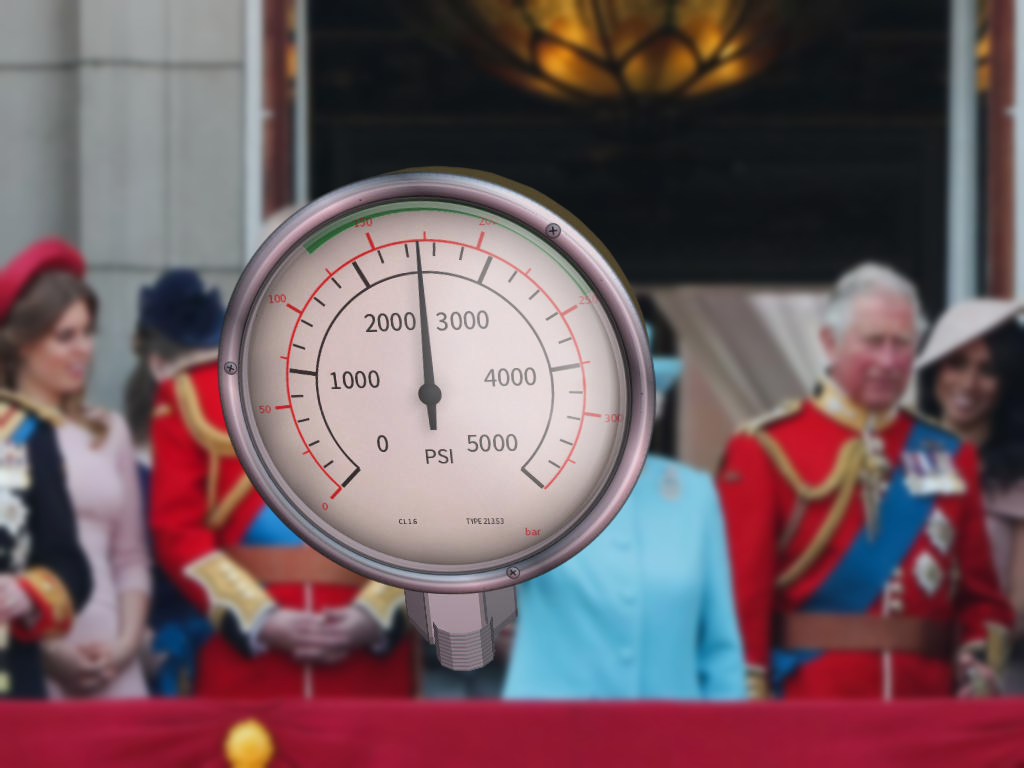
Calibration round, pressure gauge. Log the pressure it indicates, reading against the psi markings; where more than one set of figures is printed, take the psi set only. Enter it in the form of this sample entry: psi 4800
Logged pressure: psi 2500
